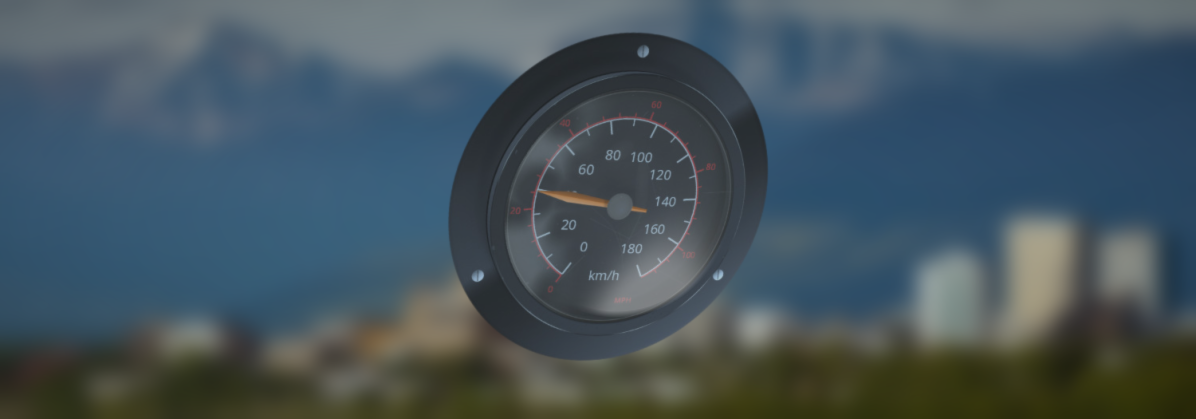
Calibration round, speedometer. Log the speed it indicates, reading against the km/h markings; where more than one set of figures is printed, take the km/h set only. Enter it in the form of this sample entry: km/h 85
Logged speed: km/h 40
